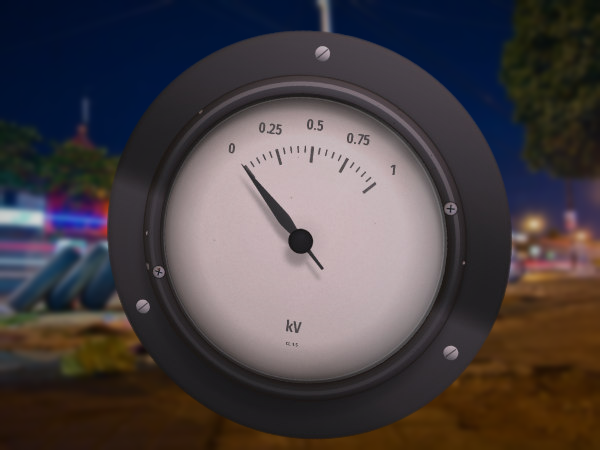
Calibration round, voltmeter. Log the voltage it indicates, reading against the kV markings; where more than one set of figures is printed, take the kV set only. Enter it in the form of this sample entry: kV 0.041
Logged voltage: kV 0
